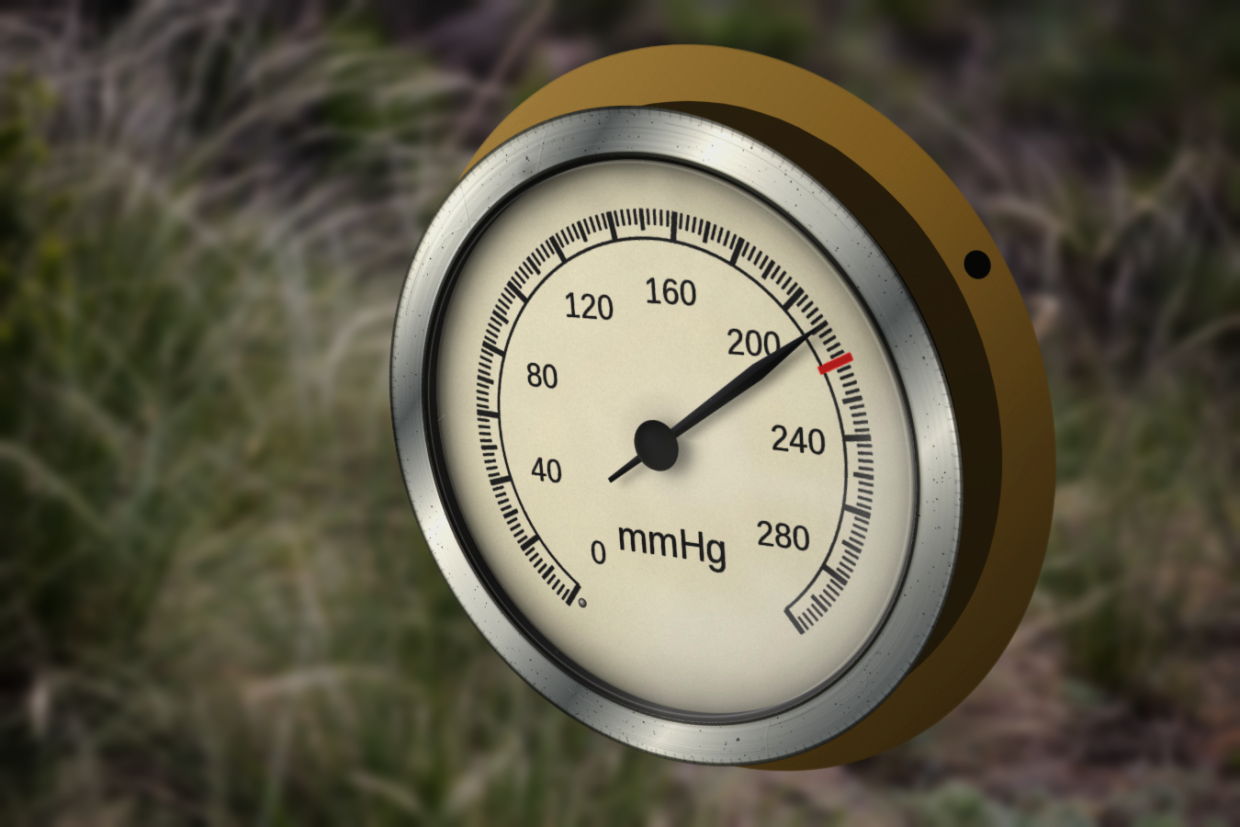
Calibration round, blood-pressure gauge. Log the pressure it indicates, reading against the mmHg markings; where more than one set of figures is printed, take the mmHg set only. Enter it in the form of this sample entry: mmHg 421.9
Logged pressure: mmHg 210
